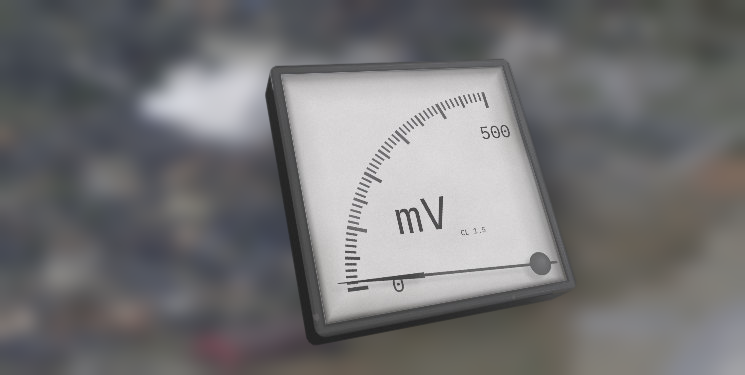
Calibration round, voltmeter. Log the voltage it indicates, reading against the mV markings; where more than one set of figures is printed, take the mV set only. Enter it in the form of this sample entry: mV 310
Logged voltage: mV 10
